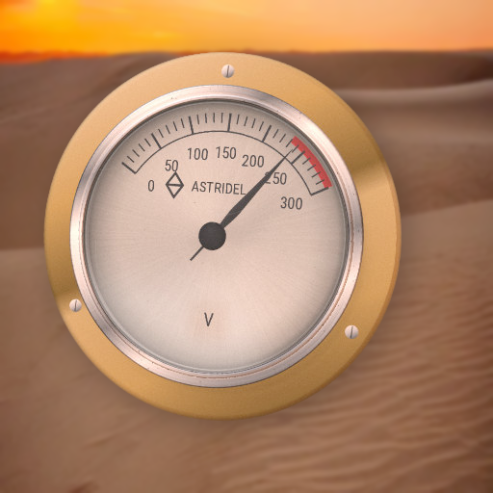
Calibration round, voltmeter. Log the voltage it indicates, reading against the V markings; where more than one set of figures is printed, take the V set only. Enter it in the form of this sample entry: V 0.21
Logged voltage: V 240
